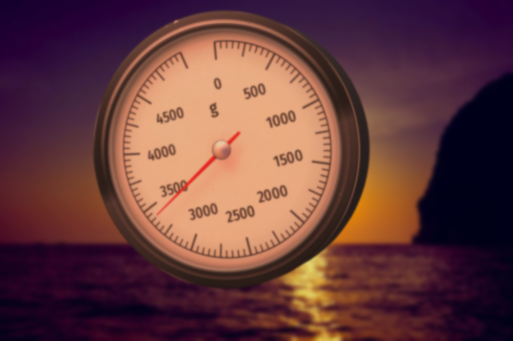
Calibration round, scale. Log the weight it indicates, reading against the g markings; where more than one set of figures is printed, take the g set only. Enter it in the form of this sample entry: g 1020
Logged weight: g 3400
